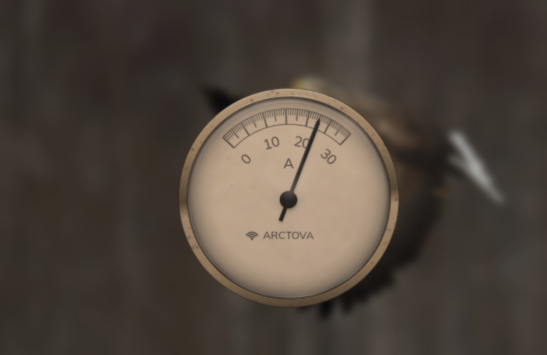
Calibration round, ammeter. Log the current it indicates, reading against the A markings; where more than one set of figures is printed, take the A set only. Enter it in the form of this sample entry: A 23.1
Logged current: A 22.5
